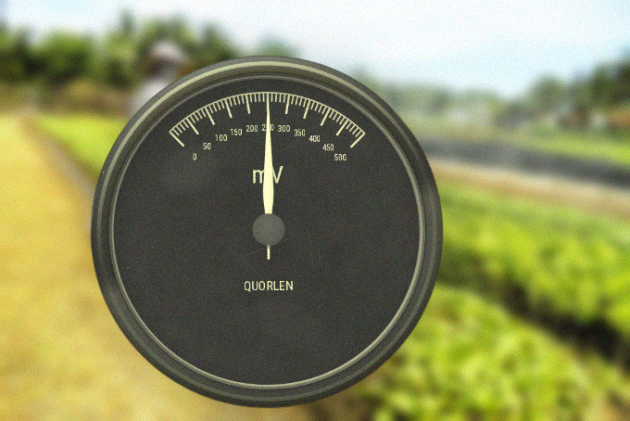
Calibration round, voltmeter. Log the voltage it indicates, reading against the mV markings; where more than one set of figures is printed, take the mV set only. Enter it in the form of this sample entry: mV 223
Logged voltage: mV 250
